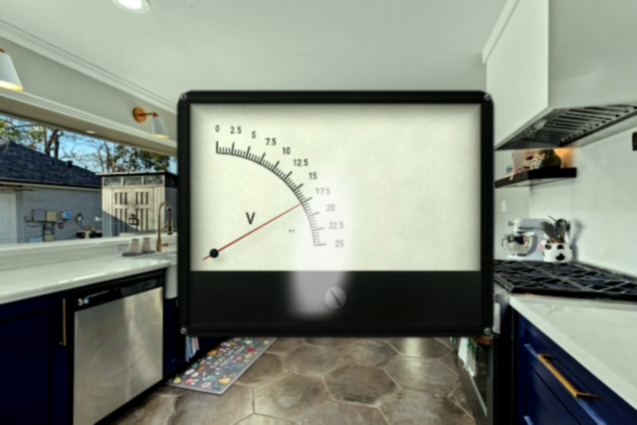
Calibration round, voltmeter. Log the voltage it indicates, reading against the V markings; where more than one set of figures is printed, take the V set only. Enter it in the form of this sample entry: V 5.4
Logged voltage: V 17.5
